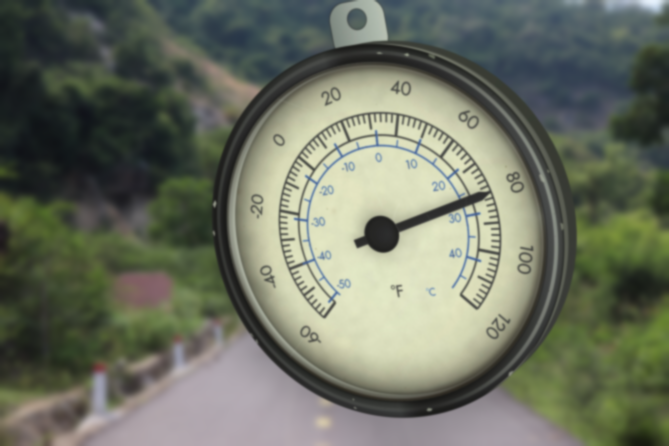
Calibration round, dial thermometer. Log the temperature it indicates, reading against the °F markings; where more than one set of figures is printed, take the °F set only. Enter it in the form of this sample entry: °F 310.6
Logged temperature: °F 80
